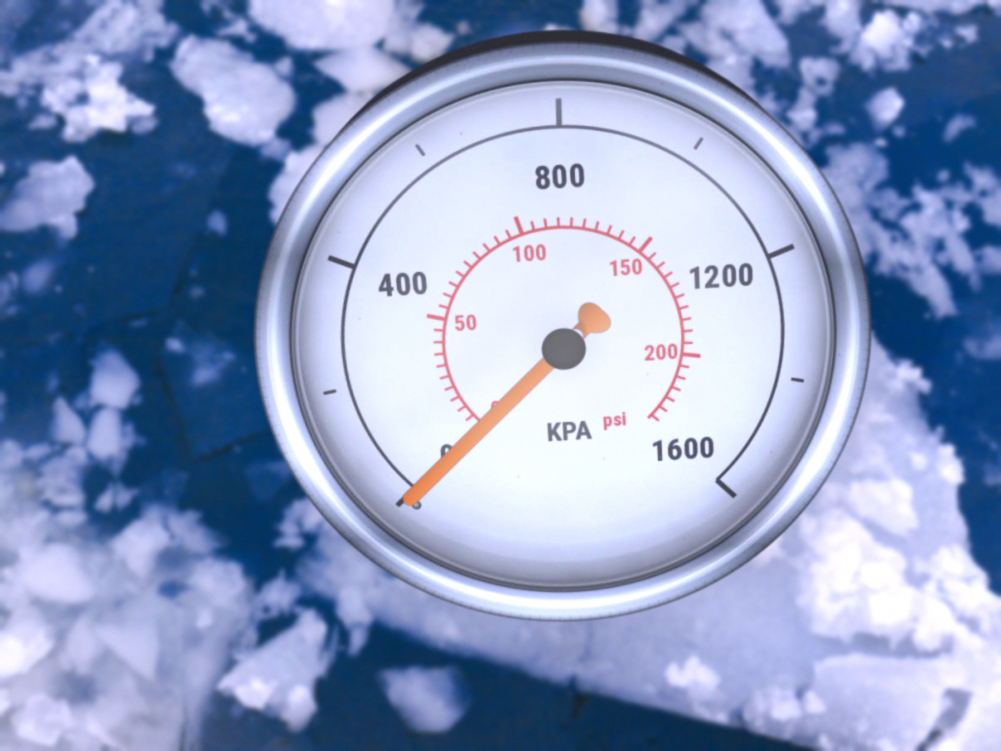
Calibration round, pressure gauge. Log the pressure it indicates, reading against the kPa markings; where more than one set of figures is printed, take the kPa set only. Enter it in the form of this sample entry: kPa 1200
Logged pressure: kPa 0
